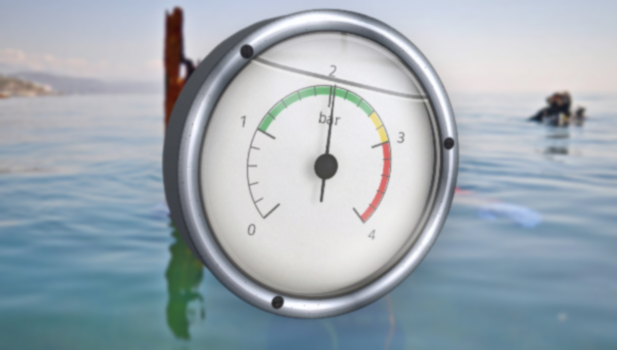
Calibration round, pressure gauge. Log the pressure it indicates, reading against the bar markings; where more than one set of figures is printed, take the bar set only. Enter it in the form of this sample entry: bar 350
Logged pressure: bar 2
